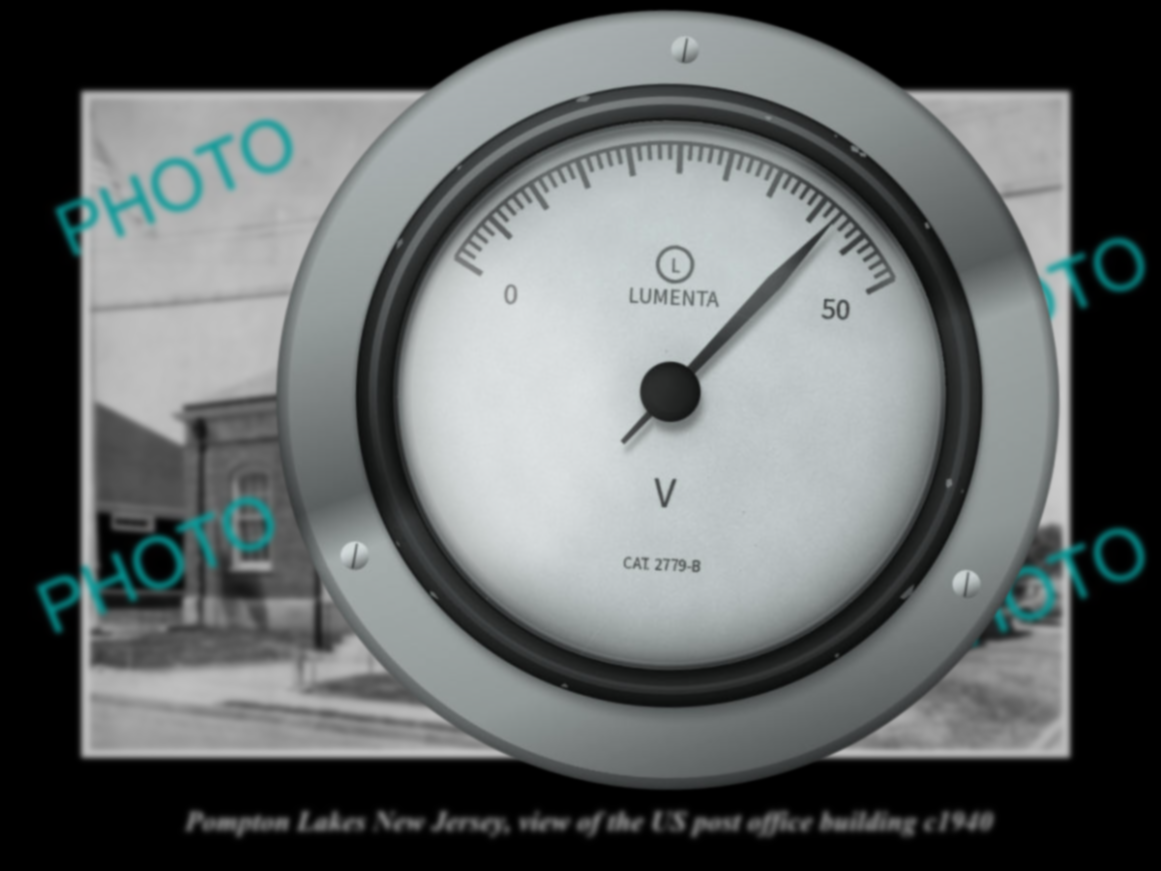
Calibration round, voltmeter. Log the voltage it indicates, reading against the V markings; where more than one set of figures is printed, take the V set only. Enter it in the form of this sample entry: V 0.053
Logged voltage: V 42
